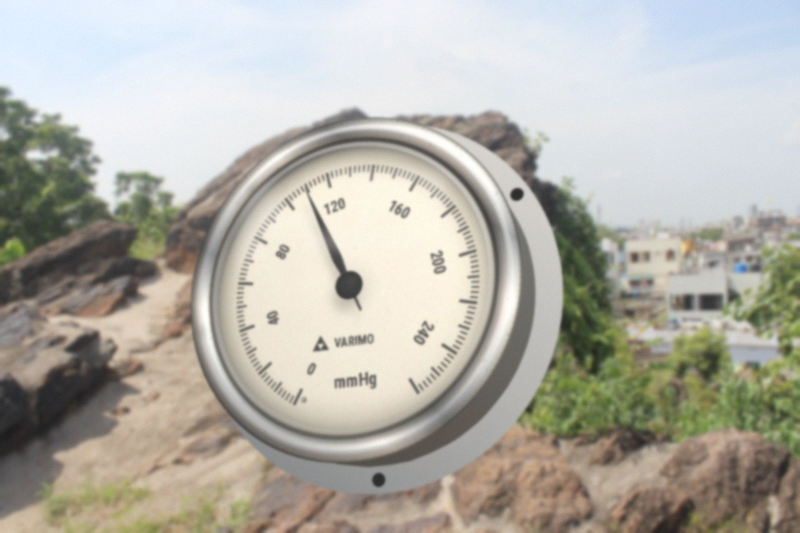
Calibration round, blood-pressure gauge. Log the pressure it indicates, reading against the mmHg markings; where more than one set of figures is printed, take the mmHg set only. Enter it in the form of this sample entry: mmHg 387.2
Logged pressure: mmHg 110
